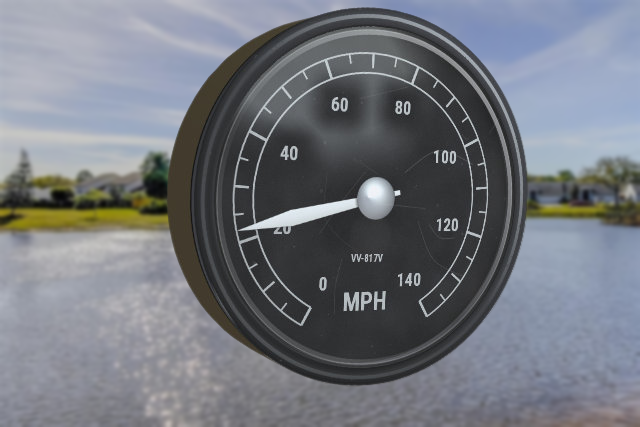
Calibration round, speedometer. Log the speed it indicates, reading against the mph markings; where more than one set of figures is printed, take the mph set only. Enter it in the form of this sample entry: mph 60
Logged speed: mph 22.5
